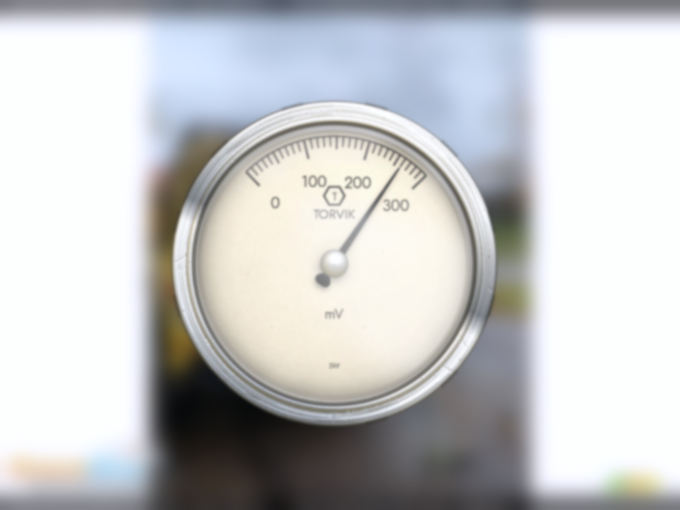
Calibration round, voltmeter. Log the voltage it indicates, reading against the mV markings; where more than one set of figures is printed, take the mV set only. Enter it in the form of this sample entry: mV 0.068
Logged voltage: mV 260
